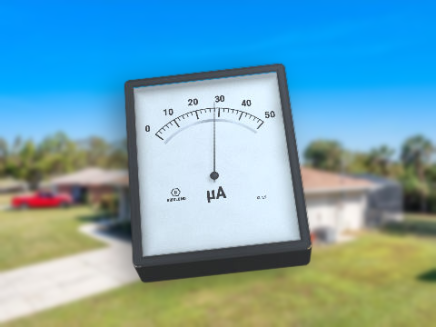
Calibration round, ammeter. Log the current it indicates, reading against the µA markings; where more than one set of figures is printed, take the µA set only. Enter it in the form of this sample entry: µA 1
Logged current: µA 28
